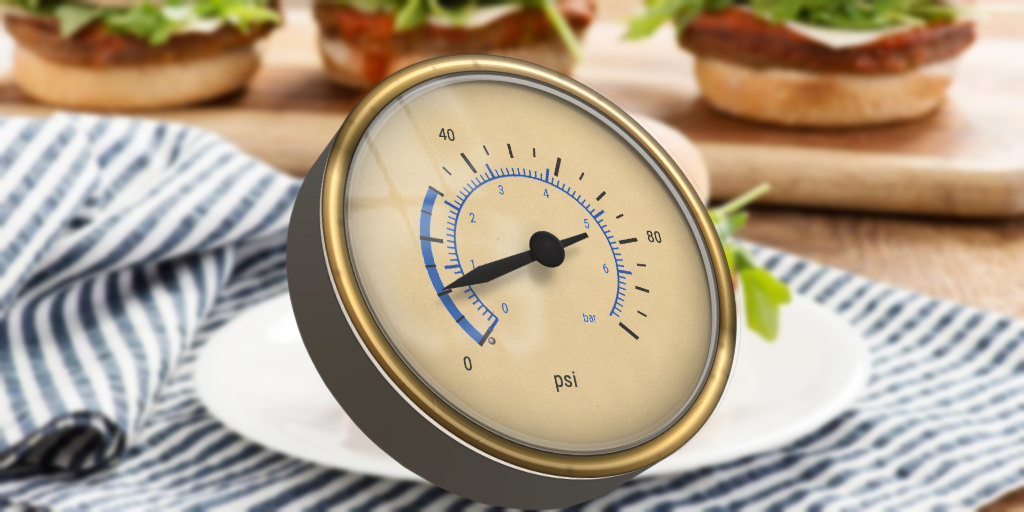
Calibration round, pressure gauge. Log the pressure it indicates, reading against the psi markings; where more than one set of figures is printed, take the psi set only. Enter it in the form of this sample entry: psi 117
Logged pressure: psi 10
